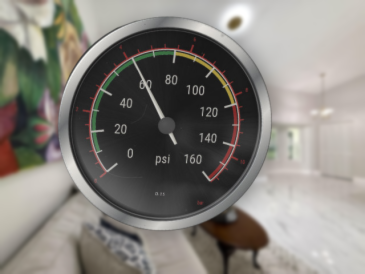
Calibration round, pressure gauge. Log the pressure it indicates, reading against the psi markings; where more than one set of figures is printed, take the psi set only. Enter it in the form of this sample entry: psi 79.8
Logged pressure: psi 60
